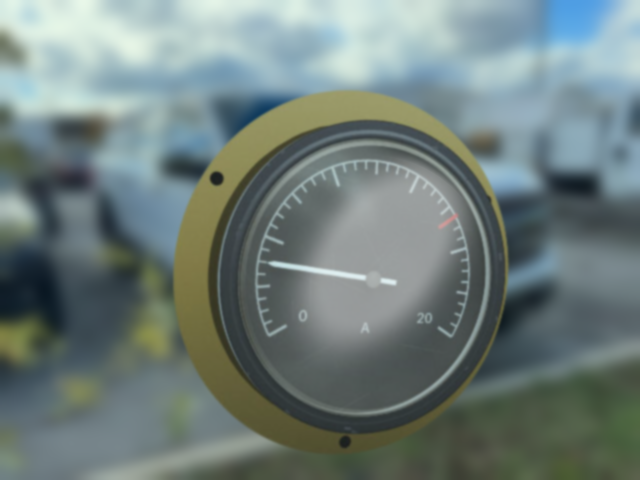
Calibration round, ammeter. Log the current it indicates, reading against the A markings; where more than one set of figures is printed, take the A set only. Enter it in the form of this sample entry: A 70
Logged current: A 3
